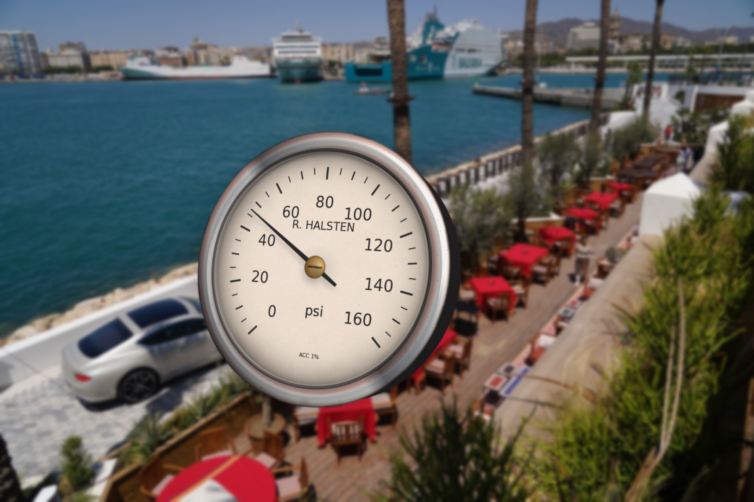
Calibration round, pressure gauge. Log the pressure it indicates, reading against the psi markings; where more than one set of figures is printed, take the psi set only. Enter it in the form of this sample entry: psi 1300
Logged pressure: psi 47.5
